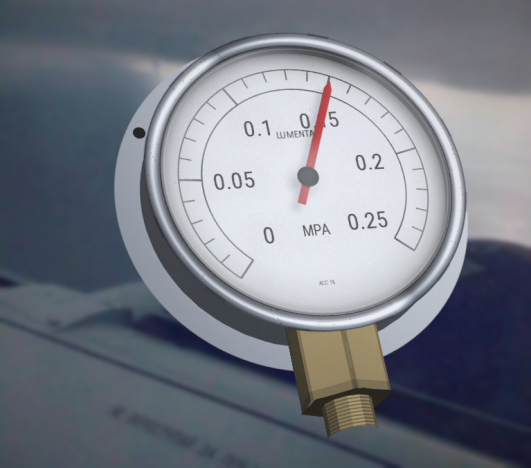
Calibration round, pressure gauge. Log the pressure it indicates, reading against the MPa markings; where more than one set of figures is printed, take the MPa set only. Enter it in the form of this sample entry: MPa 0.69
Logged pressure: MPa 0.15
